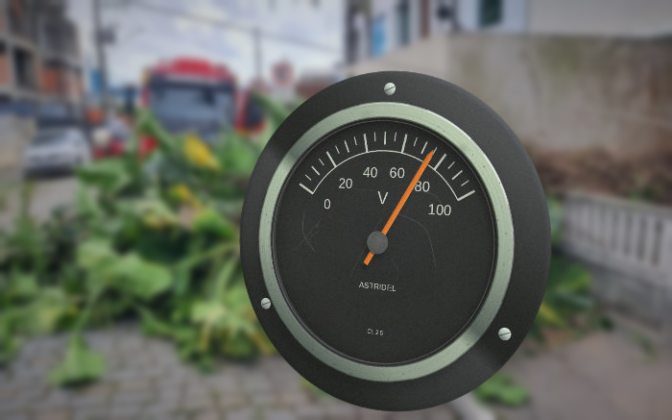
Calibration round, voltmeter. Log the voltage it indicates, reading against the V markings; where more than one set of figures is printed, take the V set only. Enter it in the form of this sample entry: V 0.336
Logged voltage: V 75
